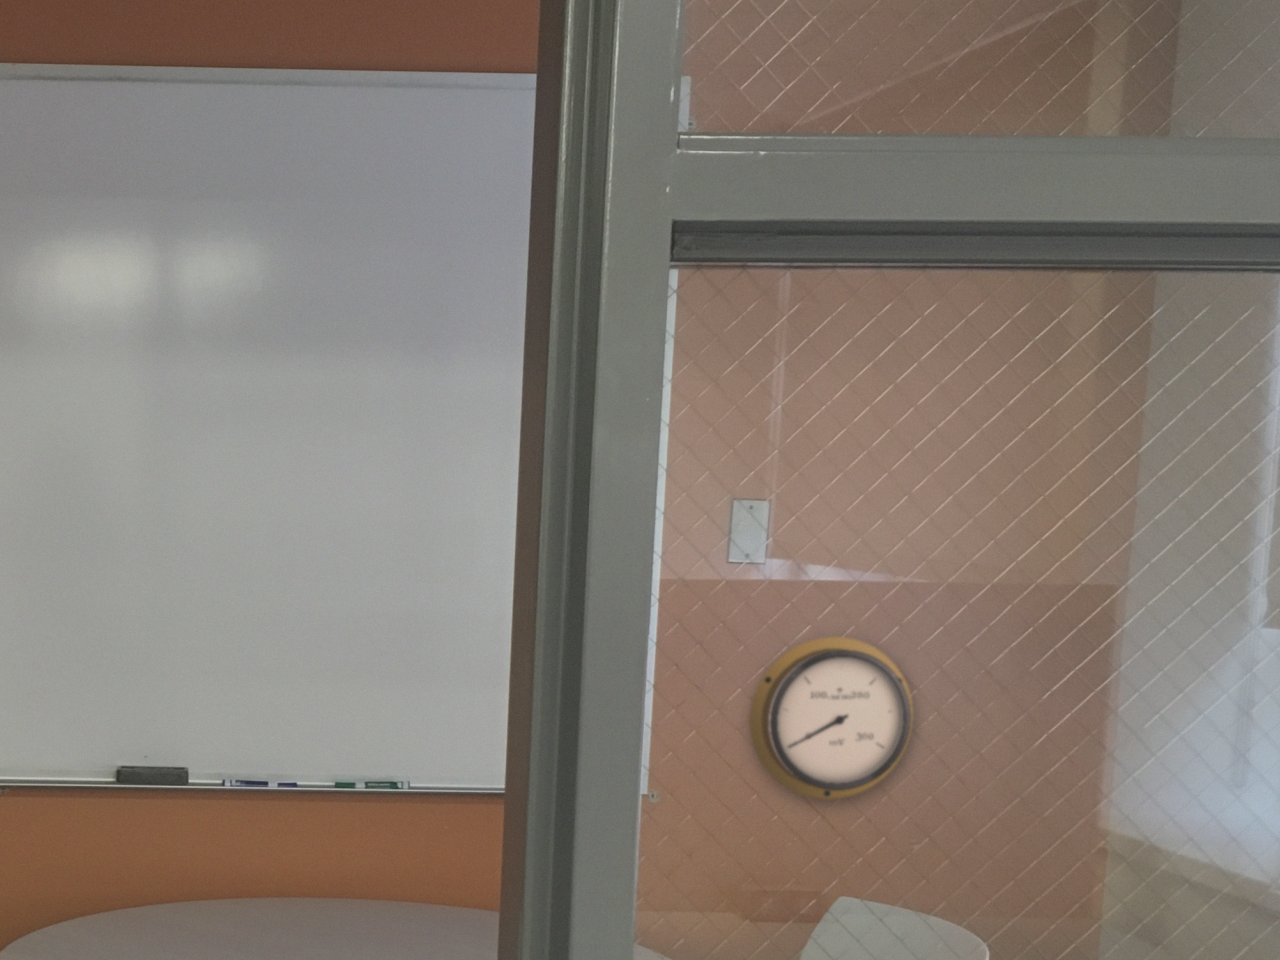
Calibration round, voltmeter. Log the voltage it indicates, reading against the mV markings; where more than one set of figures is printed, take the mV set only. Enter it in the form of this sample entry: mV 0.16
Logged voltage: mV 0
